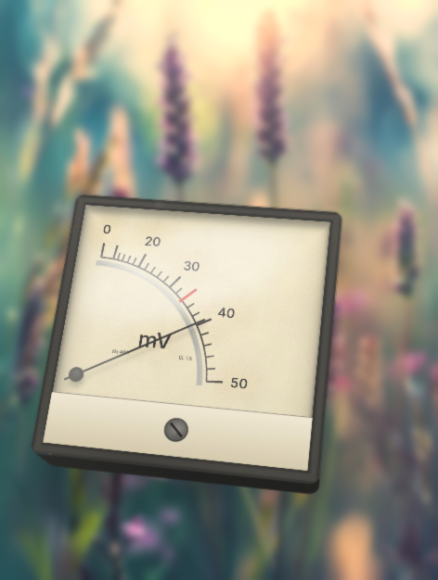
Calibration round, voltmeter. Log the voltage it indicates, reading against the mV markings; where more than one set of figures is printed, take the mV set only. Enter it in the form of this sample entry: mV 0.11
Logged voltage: mV 40
